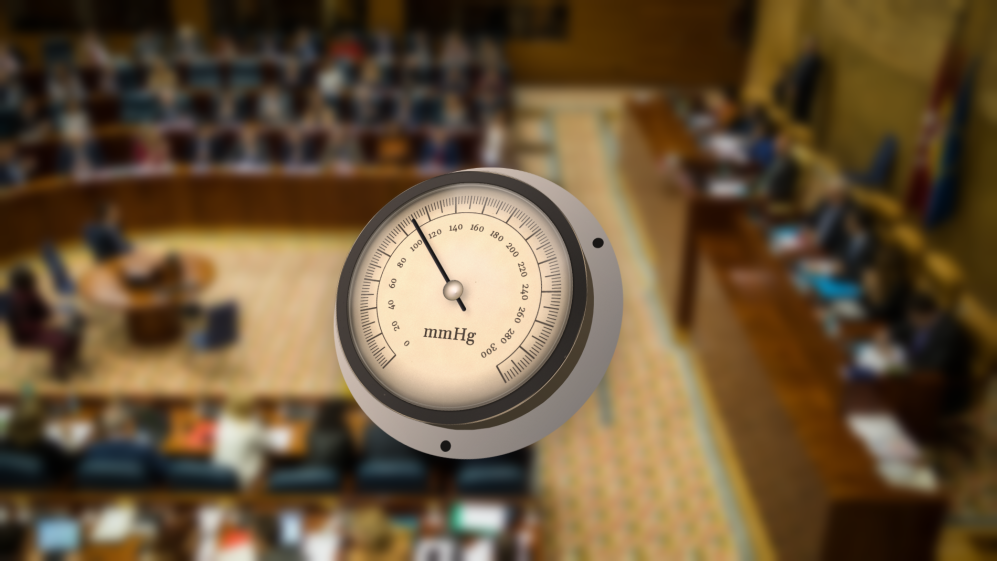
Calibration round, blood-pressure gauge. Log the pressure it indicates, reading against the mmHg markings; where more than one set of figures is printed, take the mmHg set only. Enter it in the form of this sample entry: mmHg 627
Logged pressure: mmHg 110
